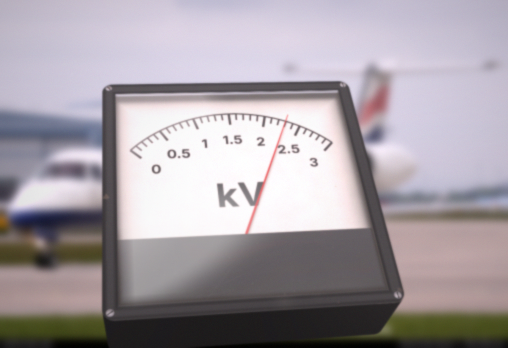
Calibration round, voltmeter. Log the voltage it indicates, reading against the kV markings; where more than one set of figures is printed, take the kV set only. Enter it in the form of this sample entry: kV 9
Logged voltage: kV 2.3
